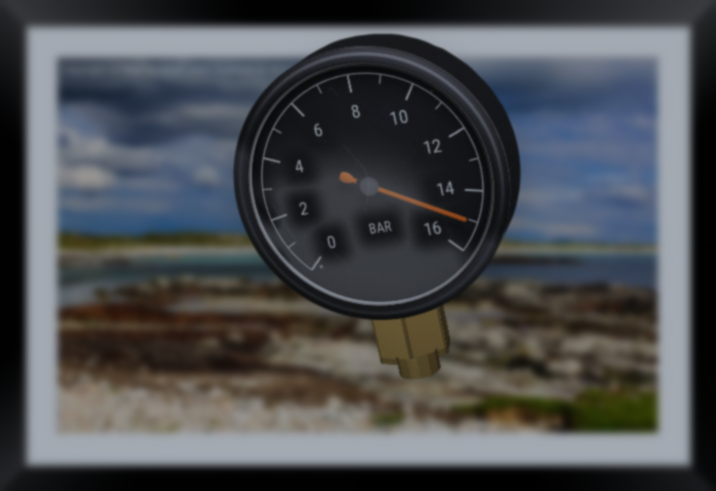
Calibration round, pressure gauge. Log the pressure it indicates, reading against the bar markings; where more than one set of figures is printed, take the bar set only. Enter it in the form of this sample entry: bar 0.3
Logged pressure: bar 15
